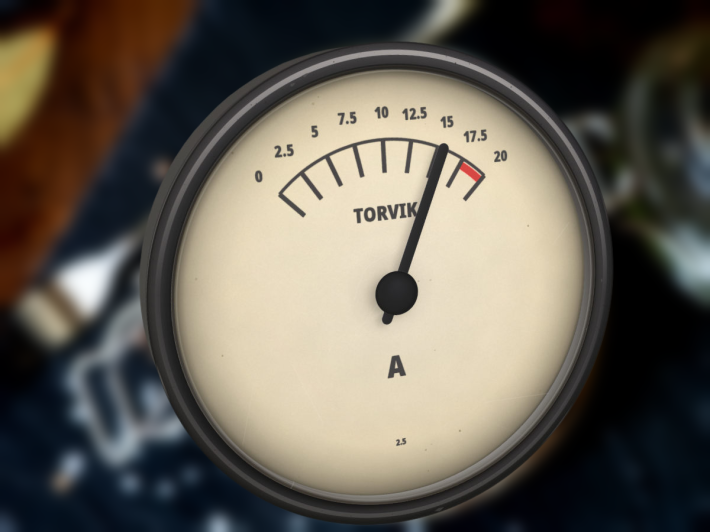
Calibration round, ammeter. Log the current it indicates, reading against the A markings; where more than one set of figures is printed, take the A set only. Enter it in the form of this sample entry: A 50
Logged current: A 15
